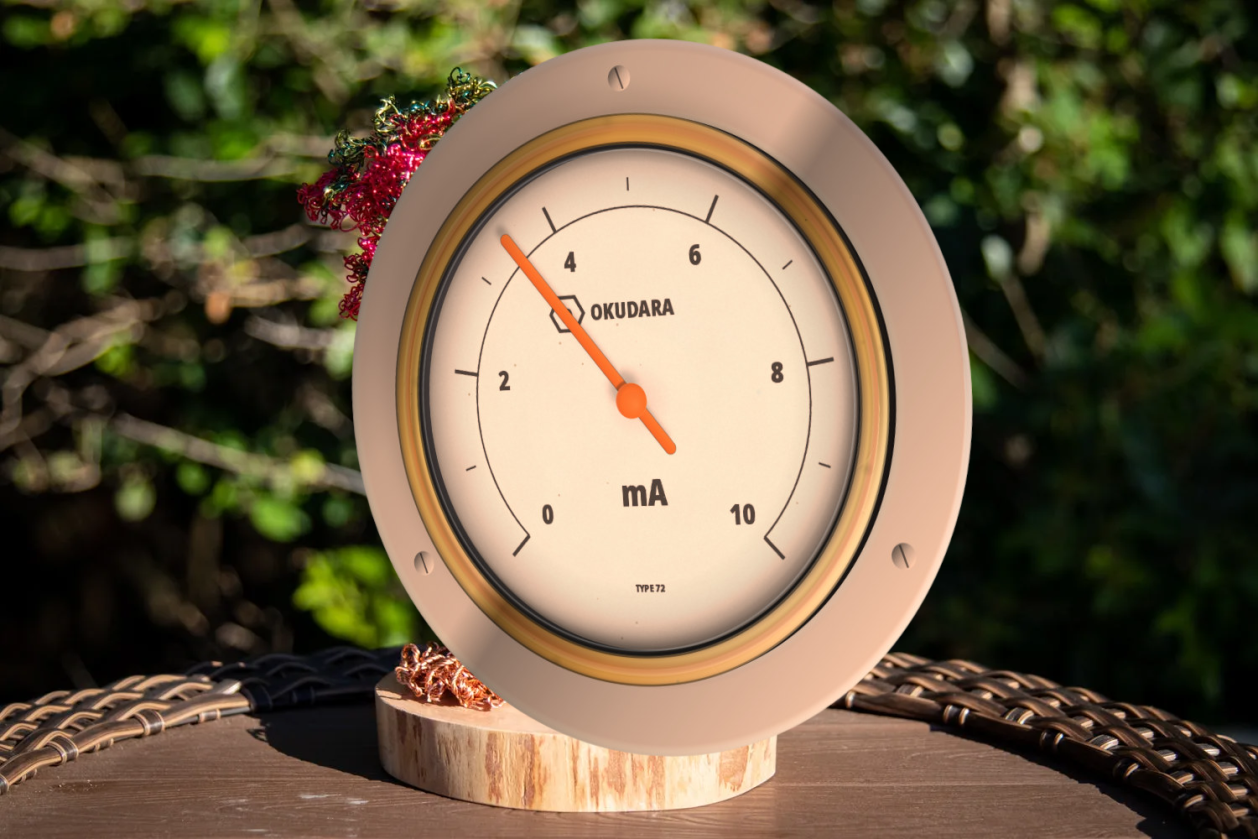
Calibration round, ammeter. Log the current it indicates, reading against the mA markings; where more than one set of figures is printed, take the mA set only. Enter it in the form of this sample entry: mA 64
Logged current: mA 3.5
